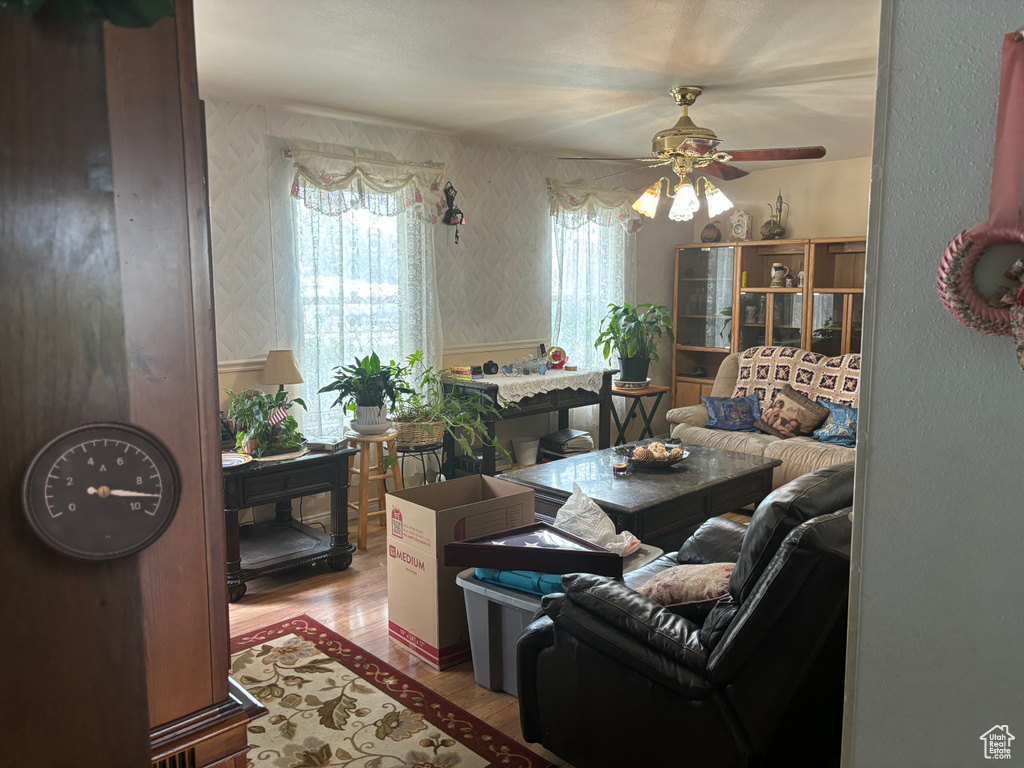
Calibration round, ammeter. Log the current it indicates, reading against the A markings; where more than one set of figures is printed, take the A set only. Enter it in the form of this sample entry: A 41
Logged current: A 9
